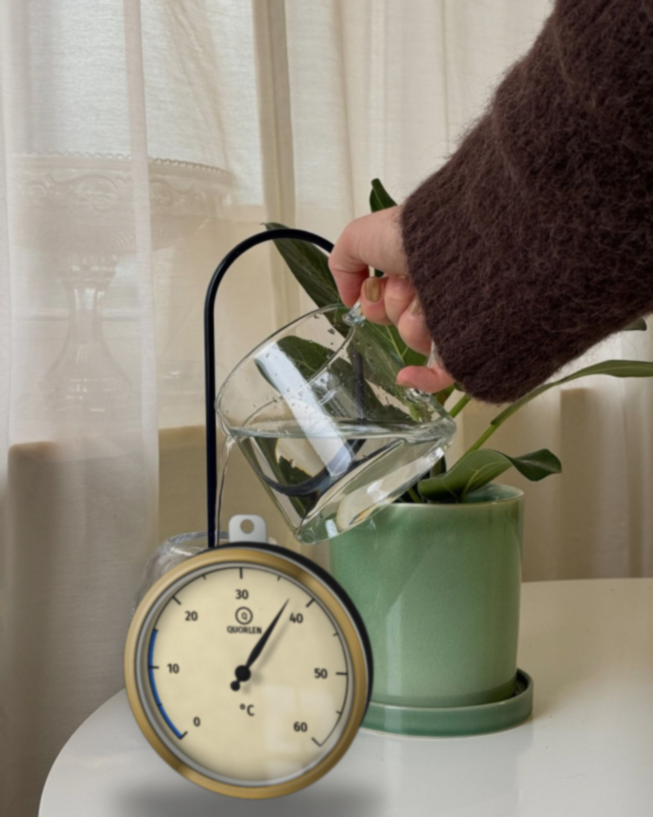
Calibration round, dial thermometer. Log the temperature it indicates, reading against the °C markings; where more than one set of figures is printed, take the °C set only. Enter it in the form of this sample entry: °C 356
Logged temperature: °C 37.5
